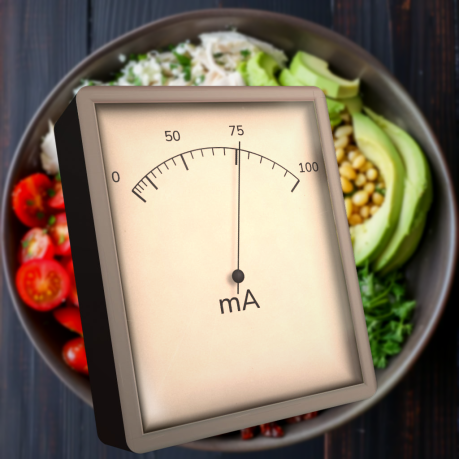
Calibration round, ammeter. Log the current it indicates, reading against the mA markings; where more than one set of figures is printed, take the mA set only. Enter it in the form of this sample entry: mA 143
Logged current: mA 75
